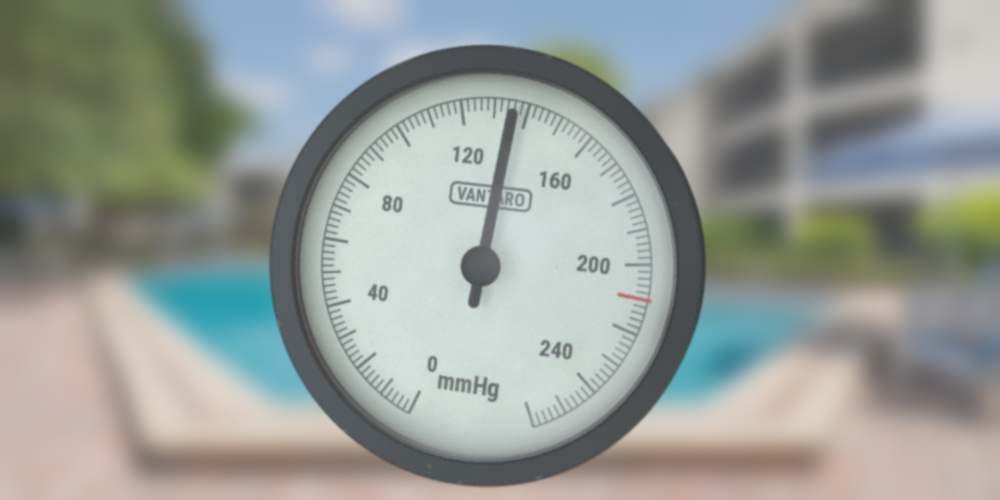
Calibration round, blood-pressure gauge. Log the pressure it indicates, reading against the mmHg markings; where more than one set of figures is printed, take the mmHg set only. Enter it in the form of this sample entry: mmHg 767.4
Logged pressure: mmHg 136
